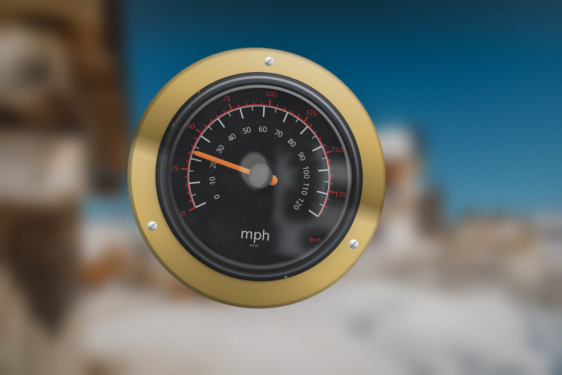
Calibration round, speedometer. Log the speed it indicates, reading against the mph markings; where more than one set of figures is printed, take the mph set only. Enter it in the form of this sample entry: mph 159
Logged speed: mph 22.5
